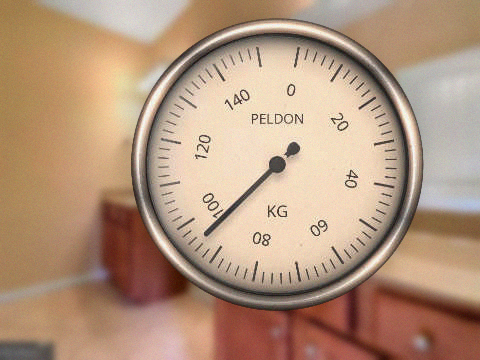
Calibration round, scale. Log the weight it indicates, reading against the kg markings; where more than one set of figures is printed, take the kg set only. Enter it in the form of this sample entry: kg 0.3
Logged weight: kg 95
